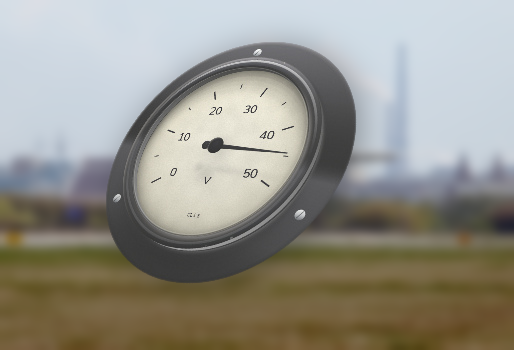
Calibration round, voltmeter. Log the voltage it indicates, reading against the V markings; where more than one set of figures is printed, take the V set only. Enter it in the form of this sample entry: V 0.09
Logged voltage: V 45
